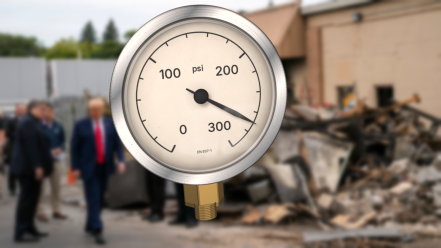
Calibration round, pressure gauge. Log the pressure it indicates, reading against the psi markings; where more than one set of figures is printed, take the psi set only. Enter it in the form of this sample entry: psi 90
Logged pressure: psi 270
